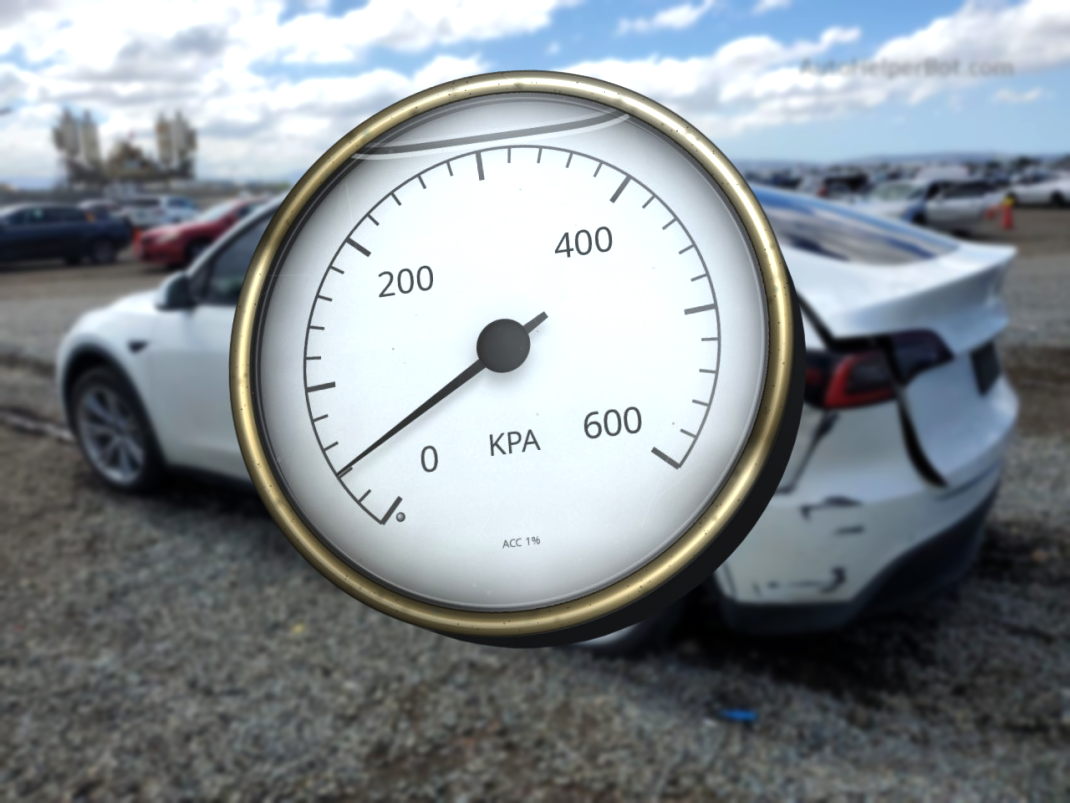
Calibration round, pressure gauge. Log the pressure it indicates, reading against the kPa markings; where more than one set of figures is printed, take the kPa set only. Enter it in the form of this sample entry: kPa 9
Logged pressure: kPa 40
